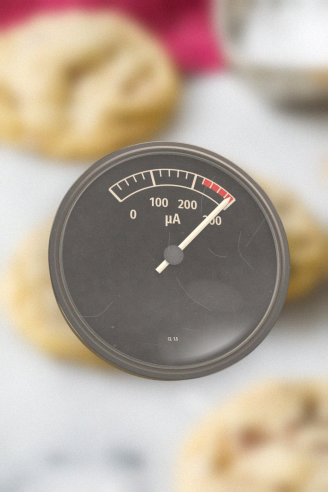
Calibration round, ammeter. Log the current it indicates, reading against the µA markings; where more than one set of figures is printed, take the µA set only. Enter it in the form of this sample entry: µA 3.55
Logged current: µA 290
